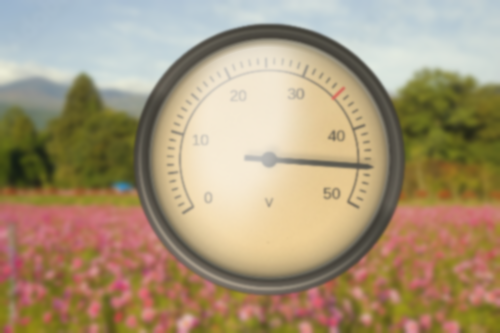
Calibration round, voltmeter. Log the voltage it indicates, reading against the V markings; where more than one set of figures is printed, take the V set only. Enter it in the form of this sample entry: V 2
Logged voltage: V 45
